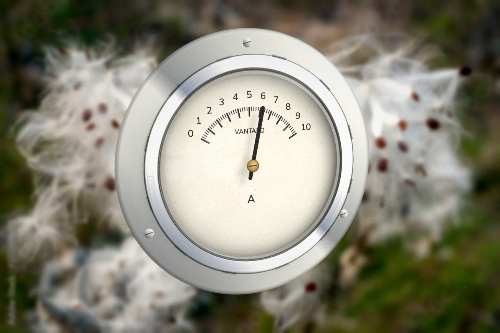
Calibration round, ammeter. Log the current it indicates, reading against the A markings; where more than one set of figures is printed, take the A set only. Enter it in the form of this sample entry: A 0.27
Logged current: A 6
